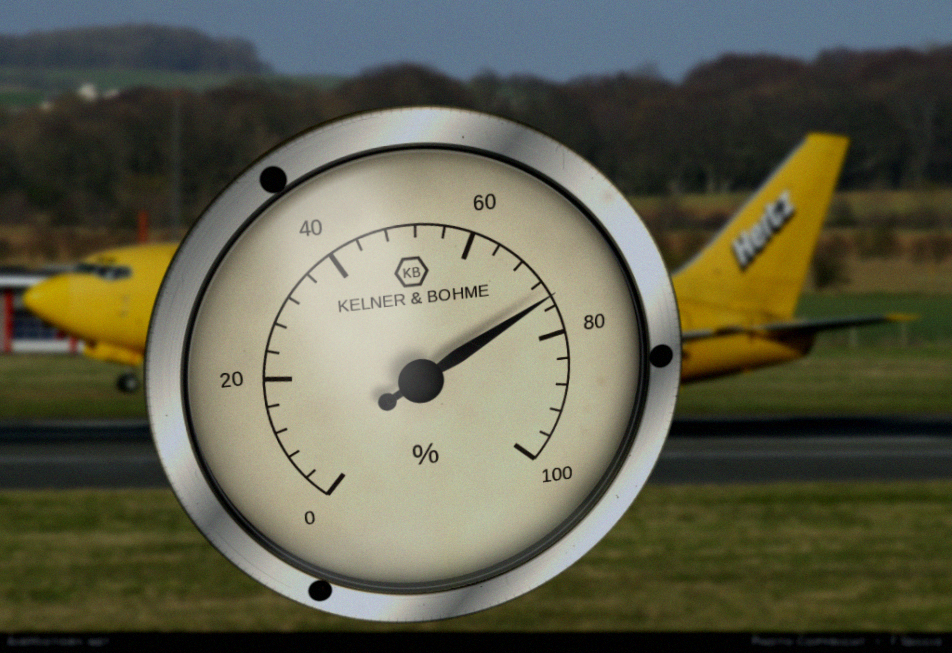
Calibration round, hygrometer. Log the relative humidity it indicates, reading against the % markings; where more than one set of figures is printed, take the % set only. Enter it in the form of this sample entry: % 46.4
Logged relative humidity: % 74
